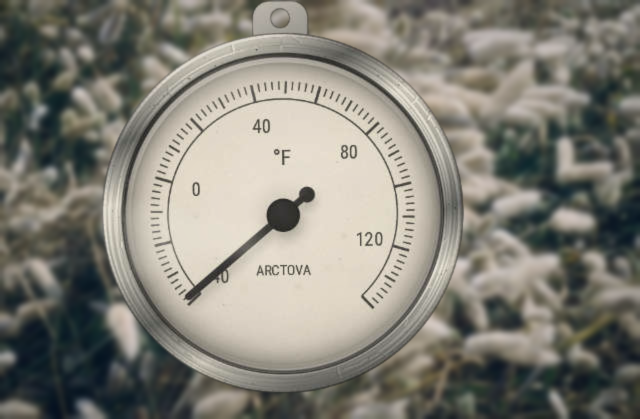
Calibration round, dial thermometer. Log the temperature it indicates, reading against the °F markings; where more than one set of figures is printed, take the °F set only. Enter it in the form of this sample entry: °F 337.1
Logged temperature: °F -38
